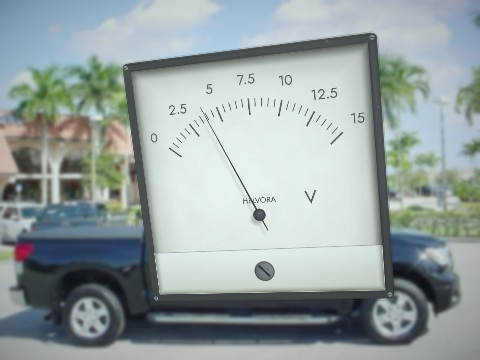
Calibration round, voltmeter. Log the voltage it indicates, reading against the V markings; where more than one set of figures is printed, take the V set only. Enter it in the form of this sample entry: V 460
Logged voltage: V 4
